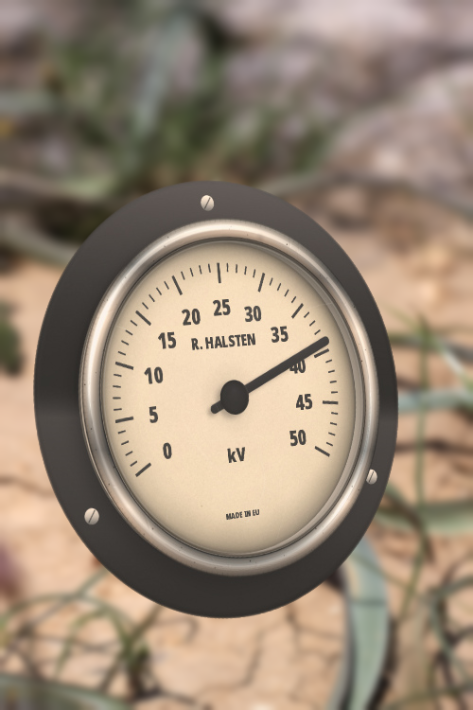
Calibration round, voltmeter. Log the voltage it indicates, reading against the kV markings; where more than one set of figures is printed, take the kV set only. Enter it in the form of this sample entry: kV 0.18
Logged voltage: kV 39
